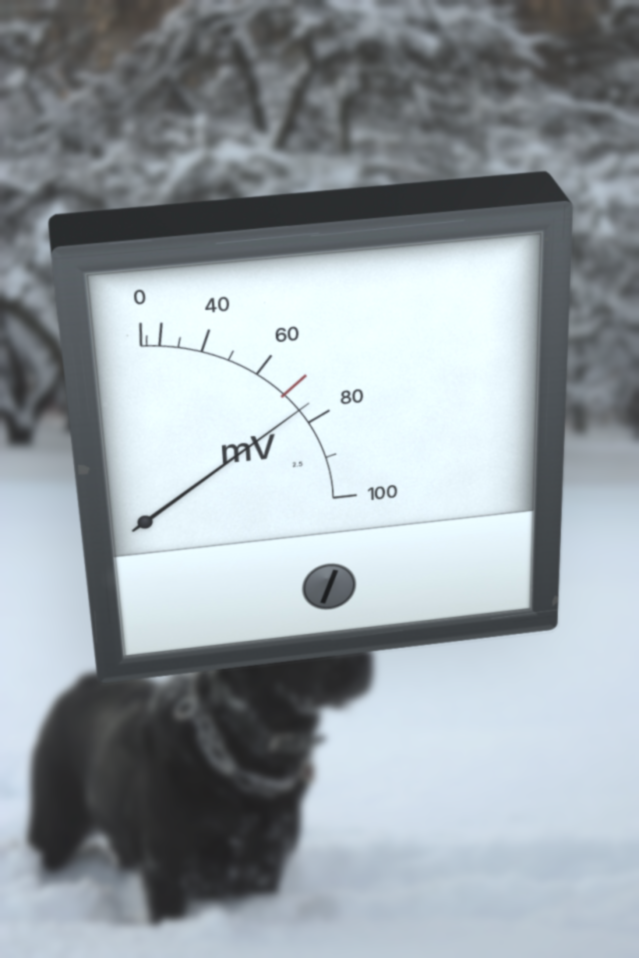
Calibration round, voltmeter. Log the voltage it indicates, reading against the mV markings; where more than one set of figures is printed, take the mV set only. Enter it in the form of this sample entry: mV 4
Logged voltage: mV 75
